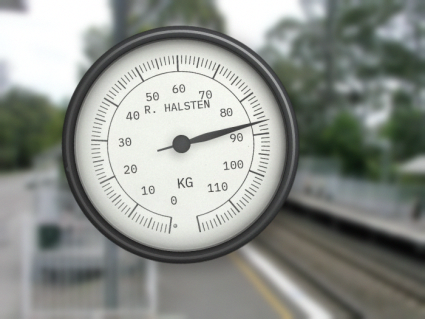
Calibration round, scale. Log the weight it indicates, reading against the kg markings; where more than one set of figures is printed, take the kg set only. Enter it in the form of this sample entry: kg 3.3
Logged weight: kg 87
